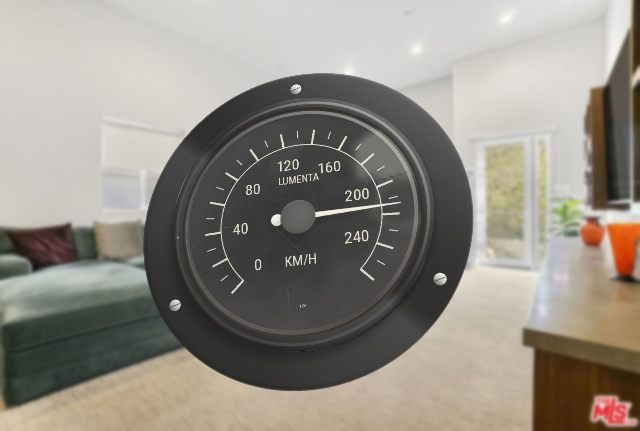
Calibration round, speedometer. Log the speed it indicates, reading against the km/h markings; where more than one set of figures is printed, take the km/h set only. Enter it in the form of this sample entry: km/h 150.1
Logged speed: km/h 215
